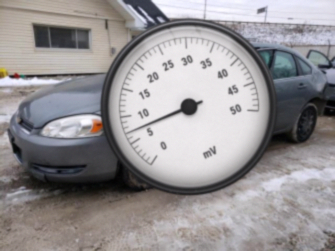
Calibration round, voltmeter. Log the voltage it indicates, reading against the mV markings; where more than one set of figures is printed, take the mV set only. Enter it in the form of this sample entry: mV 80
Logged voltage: mV 7
